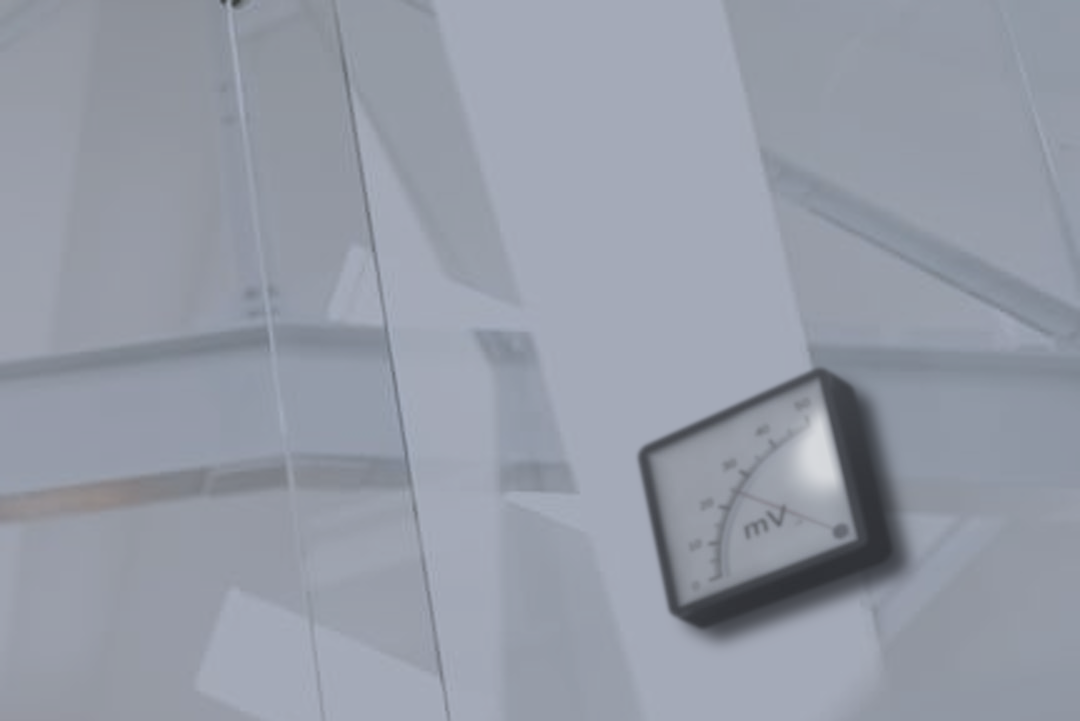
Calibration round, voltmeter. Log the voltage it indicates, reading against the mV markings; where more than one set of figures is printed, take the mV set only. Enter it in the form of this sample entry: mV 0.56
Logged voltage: mV 25
